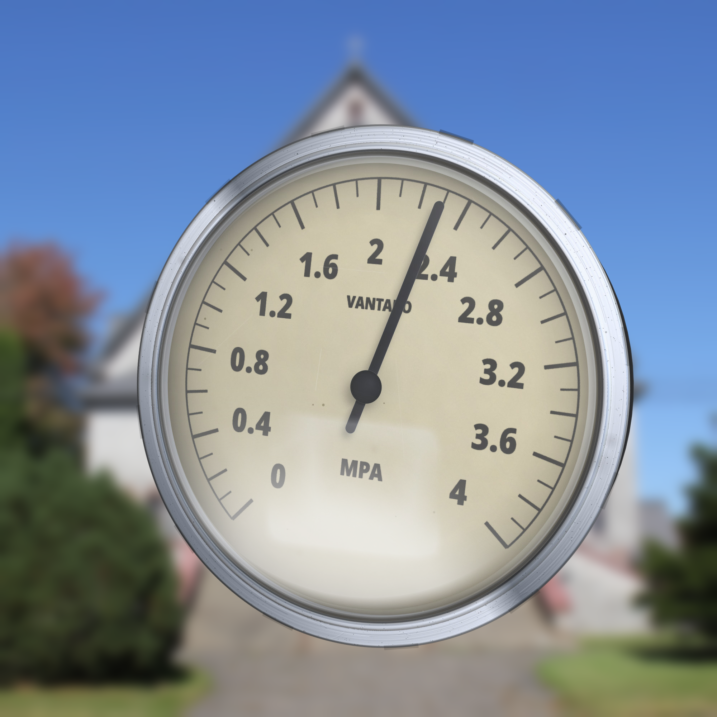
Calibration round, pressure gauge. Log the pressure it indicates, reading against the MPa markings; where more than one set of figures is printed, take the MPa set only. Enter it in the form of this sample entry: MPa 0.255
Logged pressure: MPa 2.3
